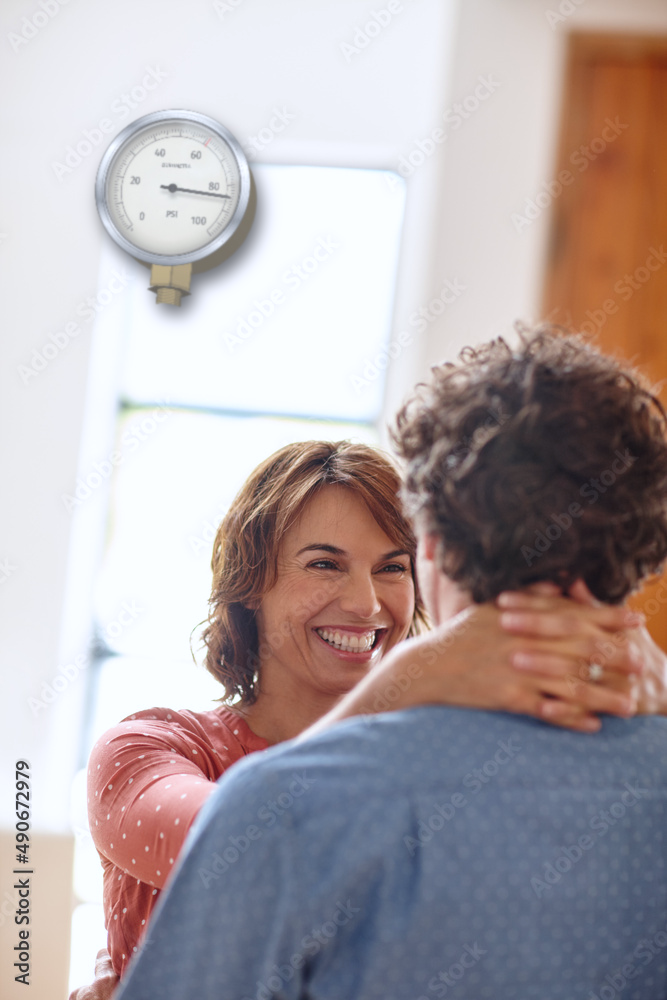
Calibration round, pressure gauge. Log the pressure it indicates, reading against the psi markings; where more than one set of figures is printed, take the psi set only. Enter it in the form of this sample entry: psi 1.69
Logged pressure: psi 85
